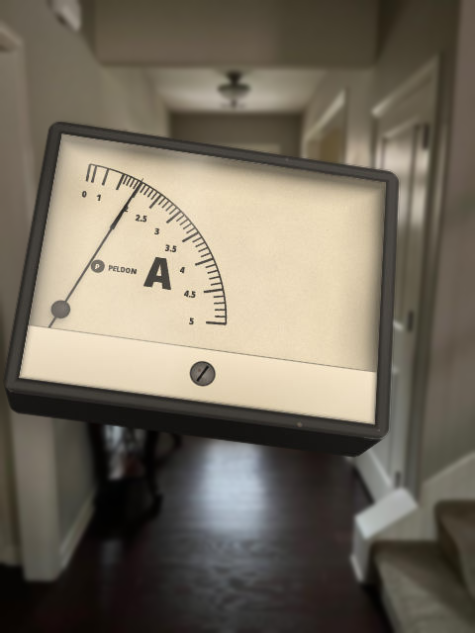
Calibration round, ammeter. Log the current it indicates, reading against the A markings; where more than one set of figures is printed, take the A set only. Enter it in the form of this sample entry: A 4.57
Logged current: A 2
